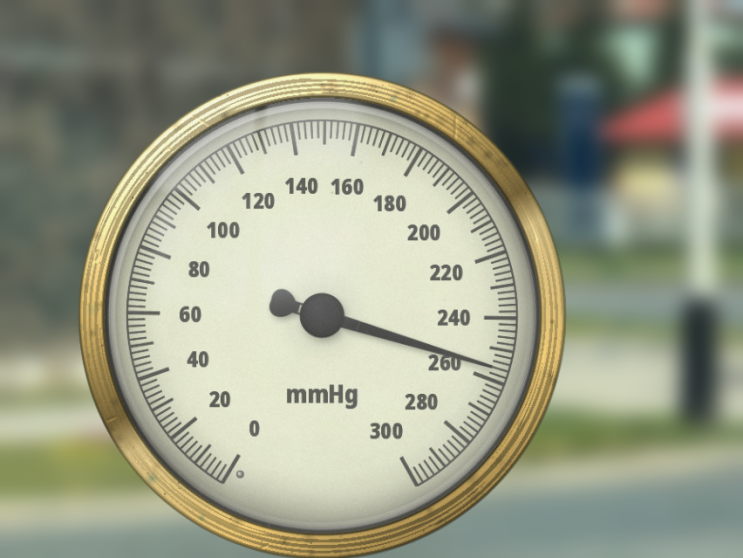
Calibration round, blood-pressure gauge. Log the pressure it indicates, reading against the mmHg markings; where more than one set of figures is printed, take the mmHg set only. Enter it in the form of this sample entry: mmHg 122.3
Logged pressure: mmHg 256
